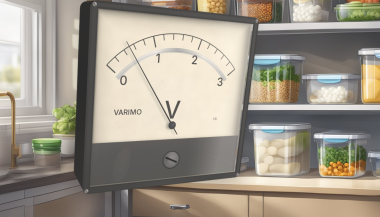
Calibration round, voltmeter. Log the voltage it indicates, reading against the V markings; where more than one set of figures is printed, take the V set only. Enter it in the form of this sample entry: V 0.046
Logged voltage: V 0.5
